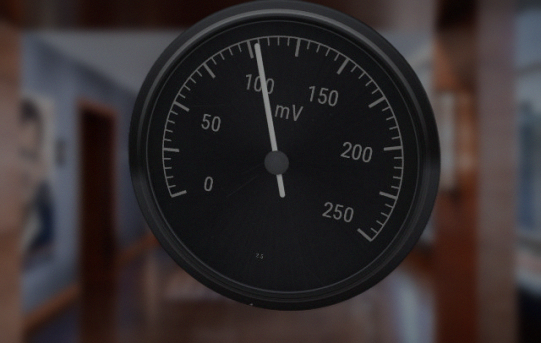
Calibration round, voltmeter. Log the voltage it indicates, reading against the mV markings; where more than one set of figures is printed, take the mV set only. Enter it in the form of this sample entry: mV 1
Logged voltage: mV 105
